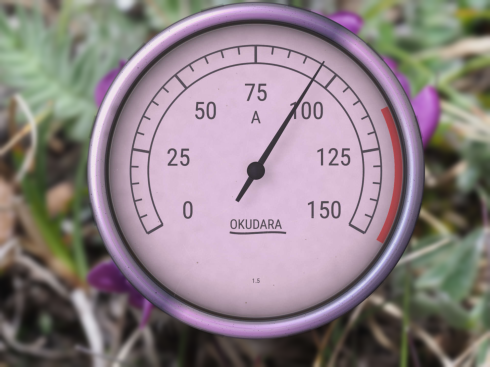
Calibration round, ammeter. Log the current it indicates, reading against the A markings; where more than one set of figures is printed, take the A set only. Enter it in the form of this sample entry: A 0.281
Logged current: A 95
